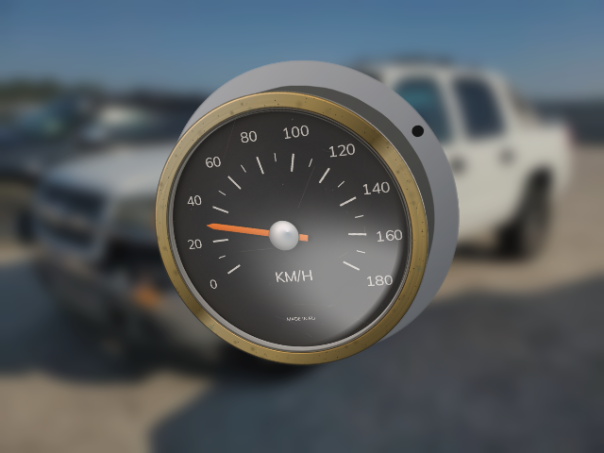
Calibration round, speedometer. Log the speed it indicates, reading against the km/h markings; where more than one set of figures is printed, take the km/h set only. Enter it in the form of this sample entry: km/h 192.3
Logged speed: km/h 30
